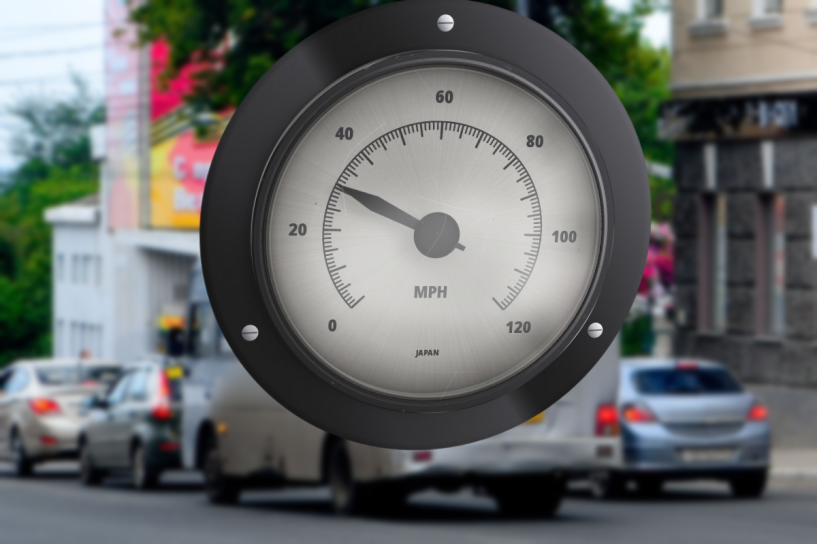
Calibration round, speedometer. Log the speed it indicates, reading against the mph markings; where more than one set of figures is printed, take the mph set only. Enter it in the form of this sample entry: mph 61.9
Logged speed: mph 31
